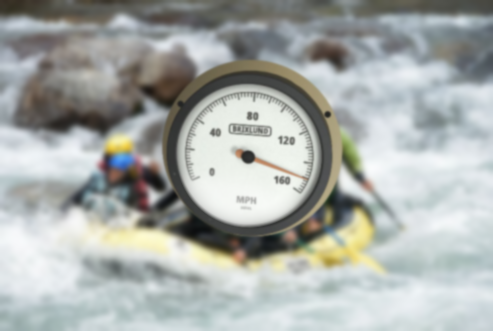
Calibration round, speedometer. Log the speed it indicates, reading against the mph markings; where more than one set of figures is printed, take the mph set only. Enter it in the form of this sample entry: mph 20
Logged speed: mph 150
